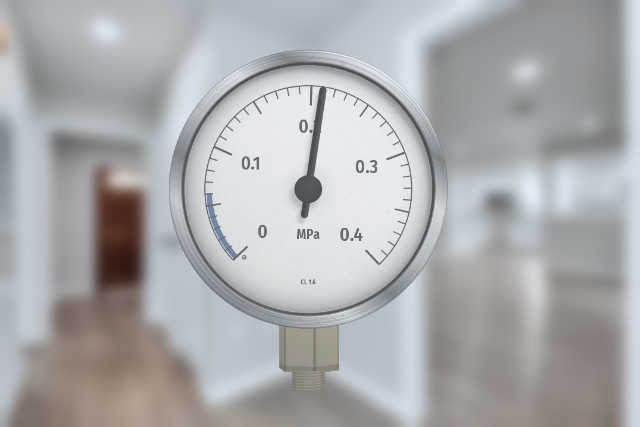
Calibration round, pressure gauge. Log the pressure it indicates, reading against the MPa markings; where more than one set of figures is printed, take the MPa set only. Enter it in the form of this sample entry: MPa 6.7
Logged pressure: MPa 0.21
